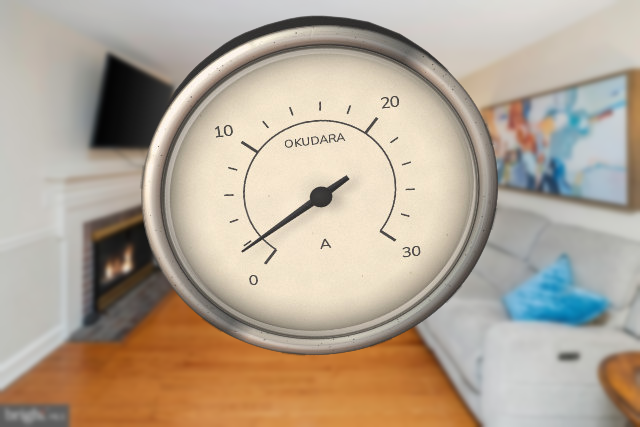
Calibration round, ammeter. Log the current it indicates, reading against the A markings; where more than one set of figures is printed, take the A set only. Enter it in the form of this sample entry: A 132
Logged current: A 2
